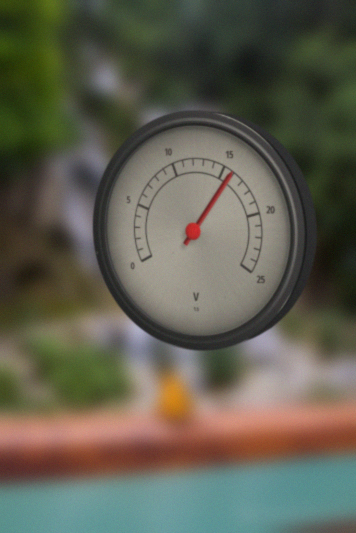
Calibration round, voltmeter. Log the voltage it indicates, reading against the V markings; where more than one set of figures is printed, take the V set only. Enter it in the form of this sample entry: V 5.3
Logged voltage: V 16
